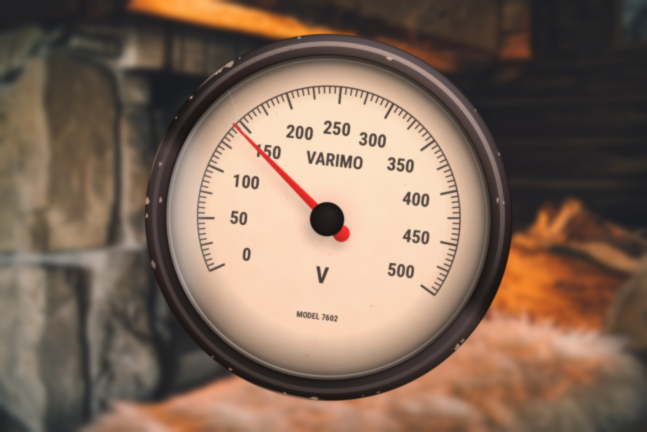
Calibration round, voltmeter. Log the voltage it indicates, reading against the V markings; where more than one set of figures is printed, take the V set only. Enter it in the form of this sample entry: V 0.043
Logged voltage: V 145
